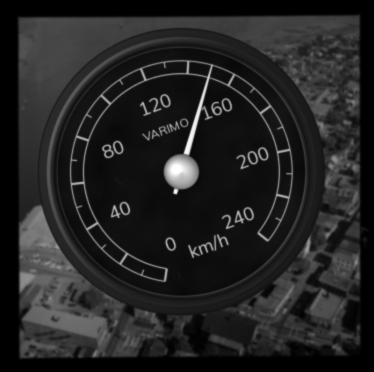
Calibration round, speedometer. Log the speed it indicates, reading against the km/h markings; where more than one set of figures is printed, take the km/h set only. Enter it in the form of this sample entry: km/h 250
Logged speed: km/h 150
